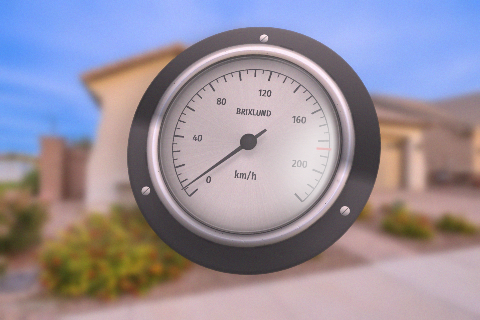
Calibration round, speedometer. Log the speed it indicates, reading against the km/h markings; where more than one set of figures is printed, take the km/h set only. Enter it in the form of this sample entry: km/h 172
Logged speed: km/h 5
